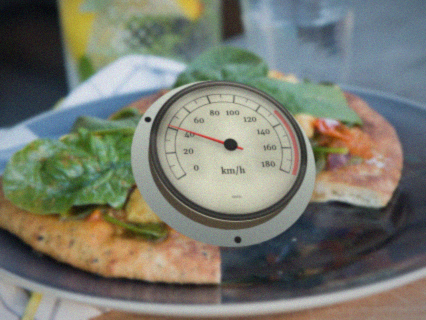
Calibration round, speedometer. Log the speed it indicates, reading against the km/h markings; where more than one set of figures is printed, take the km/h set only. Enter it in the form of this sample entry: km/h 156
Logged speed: km/h 40
